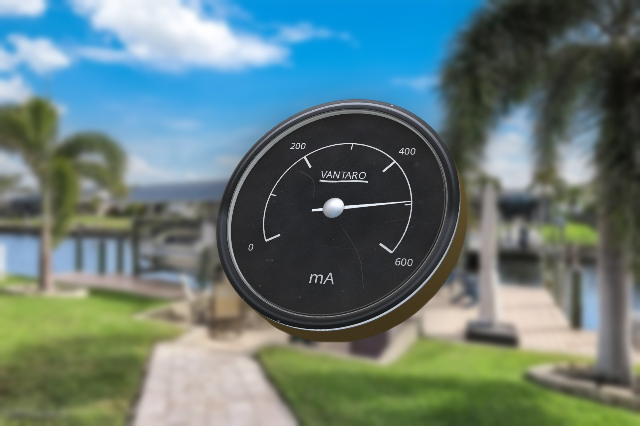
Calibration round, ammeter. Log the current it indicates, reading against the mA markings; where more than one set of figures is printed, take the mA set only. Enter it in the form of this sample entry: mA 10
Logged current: mA 500
